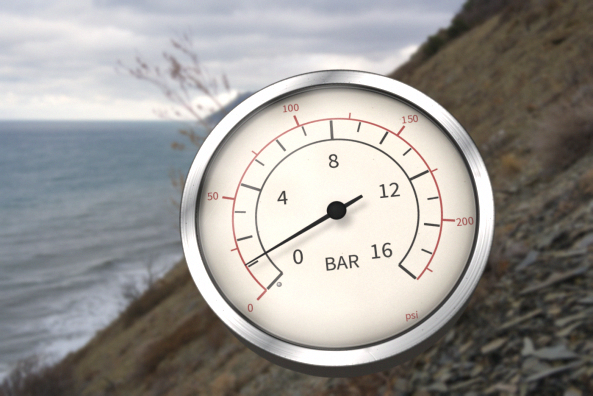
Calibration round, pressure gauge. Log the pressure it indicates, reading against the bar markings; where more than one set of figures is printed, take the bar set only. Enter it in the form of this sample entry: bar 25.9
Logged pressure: bar 1
